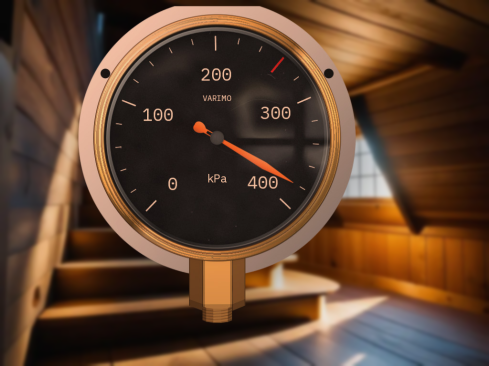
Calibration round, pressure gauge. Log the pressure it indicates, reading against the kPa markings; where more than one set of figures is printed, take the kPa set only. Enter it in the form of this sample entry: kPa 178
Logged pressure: kPa 380
